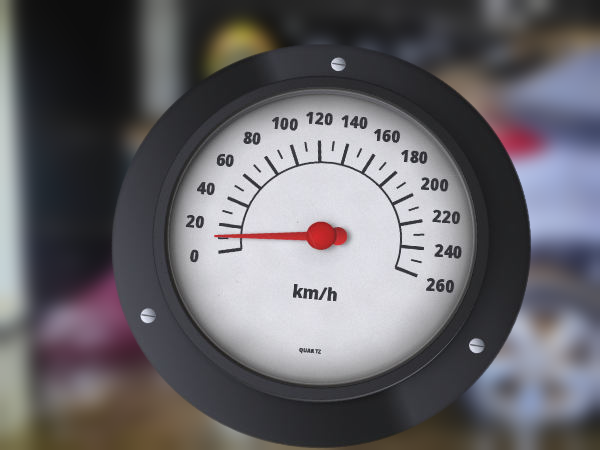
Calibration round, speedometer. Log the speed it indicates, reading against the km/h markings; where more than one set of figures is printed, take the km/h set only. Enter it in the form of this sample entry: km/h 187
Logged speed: km/h 10
